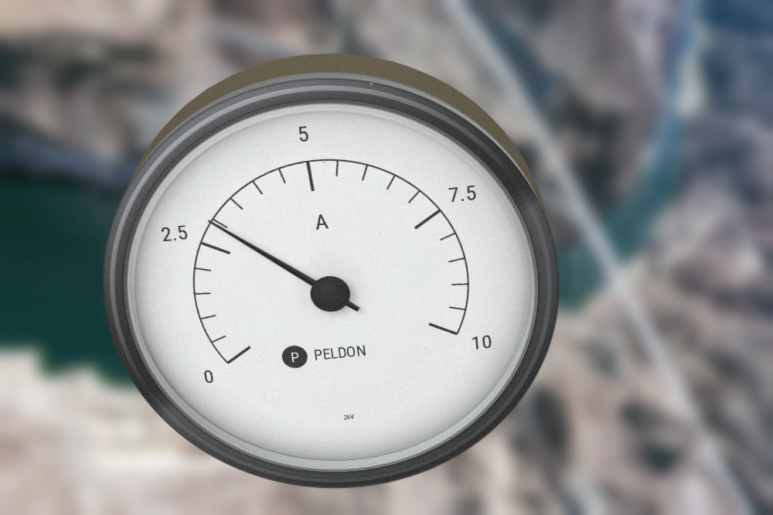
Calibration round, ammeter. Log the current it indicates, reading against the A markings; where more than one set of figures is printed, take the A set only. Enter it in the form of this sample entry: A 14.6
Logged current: A 3
